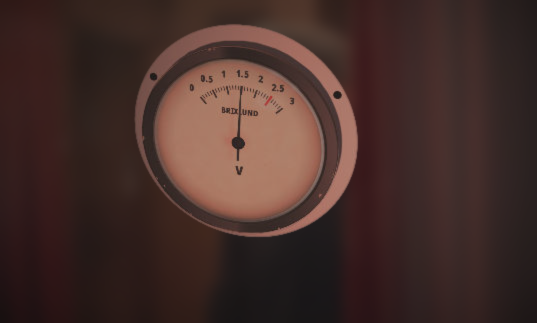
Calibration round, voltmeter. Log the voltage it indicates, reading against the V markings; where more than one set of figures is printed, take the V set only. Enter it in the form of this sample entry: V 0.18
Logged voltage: V 1.5
